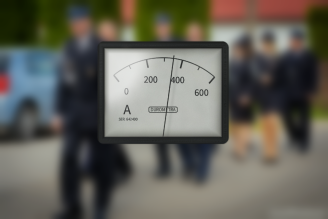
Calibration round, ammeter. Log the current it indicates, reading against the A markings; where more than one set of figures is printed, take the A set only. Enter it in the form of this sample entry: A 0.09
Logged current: A 350
